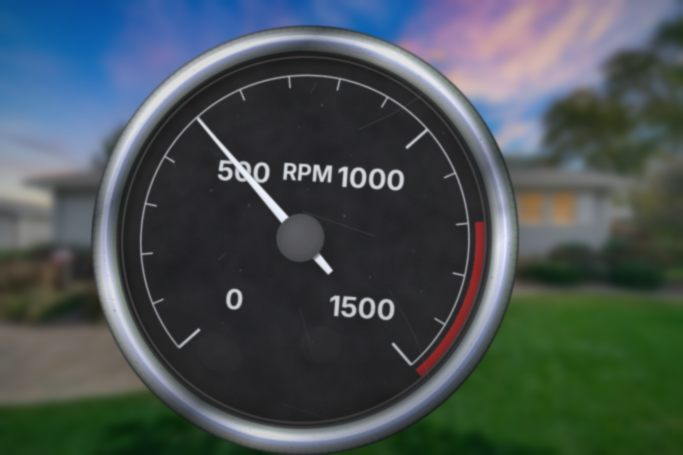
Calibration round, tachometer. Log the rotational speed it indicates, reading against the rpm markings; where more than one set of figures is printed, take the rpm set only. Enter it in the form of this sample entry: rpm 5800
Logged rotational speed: rpm 500
